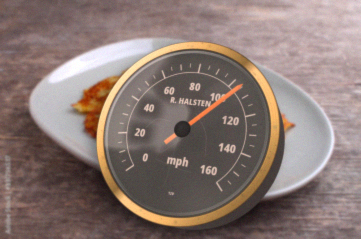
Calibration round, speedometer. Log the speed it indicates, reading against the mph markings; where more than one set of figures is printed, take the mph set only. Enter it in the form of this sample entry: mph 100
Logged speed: mph 105
